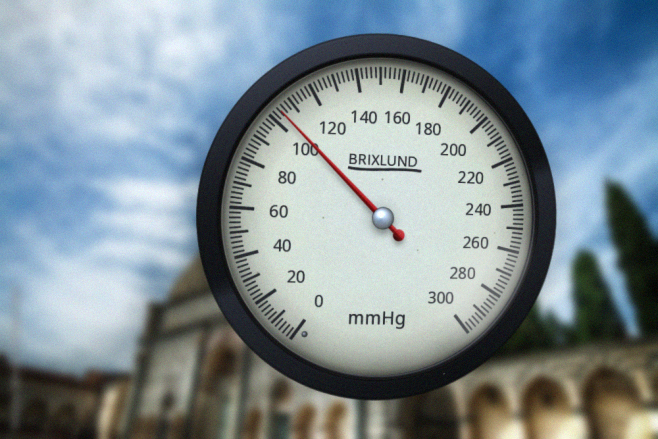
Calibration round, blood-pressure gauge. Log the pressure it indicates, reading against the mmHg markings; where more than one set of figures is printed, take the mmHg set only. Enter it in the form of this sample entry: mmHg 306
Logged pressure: mmHg 104
